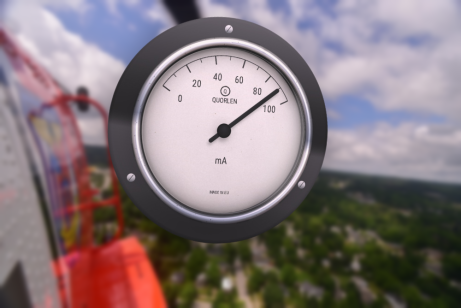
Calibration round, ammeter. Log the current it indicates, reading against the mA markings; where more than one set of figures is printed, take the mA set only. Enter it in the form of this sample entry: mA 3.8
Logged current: mA 90
